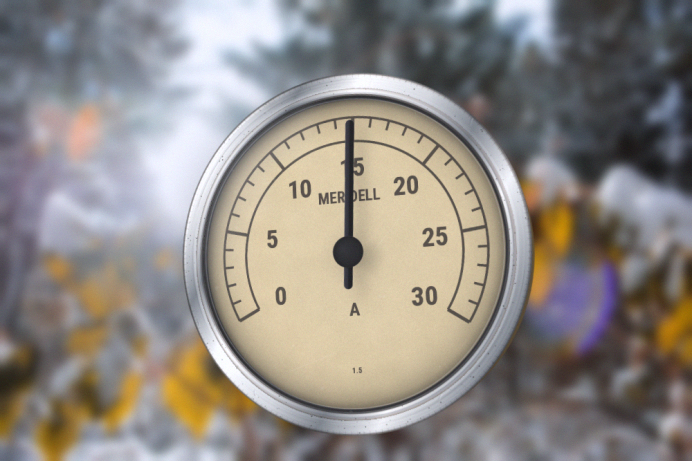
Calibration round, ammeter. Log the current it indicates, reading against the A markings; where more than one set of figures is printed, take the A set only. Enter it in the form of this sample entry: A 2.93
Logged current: A 15
